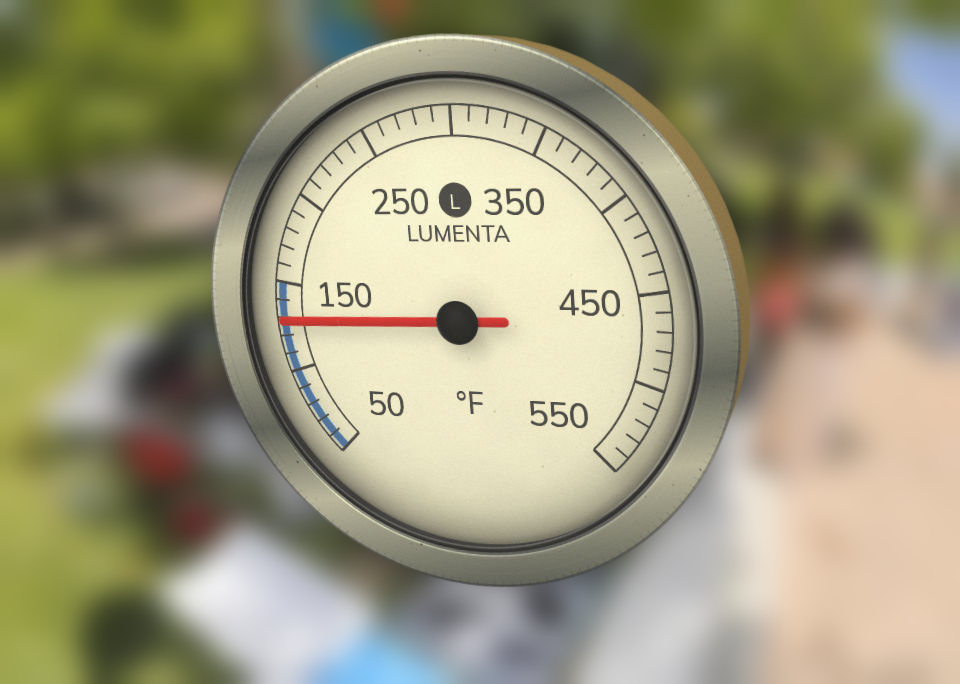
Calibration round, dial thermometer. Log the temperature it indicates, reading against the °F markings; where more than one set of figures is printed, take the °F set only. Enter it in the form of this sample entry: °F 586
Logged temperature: °F 130
